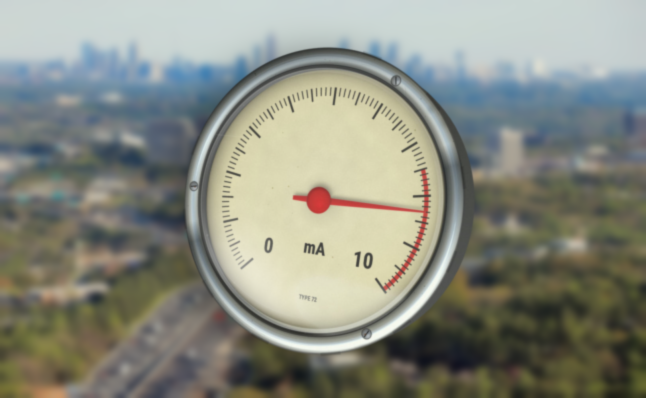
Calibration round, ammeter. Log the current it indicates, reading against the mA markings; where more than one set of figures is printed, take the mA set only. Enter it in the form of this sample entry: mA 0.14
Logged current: mA 8.3
